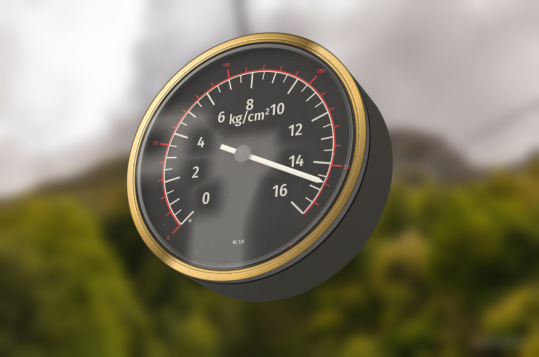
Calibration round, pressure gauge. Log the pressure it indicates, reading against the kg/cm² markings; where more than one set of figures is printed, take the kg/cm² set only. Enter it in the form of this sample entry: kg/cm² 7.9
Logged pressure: kg/cm² 14.75
